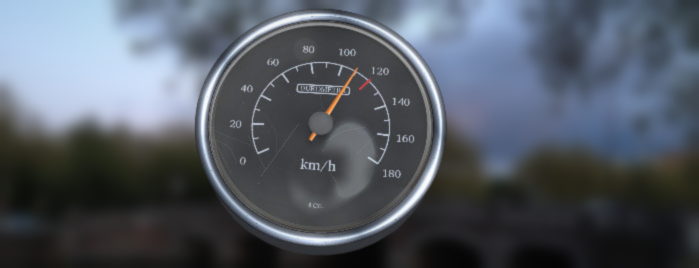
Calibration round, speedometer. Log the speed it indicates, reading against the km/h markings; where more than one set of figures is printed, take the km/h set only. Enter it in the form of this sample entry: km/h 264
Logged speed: km/h 110
